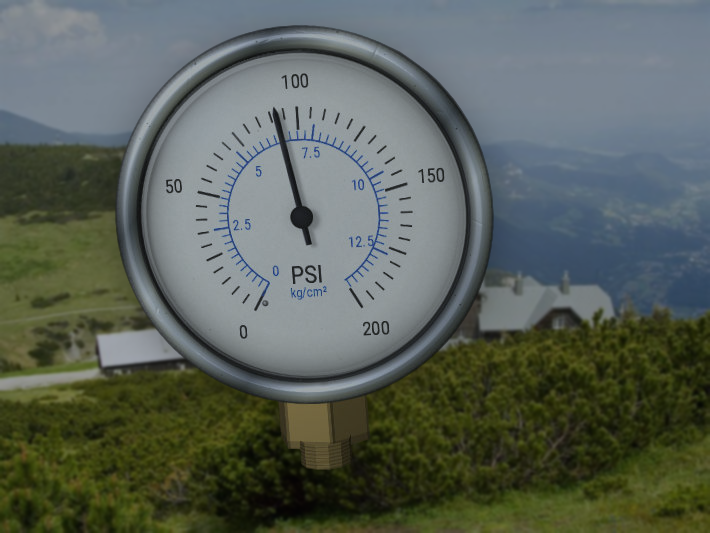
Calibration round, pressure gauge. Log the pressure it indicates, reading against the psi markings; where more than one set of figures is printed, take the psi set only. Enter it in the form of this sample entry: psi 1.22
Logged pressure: psi 92.5
